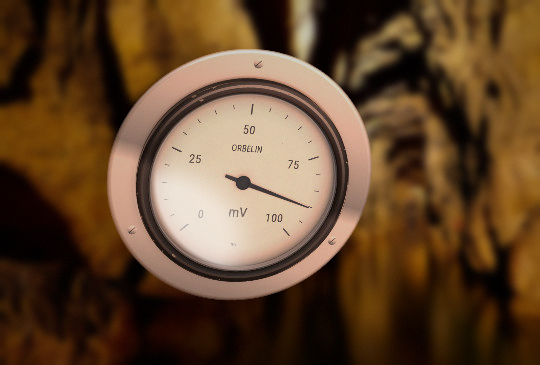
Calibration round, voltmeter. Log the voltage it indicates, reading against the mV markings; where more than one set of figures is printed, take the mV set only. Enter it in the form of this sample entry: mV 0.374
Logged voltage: mV 90
